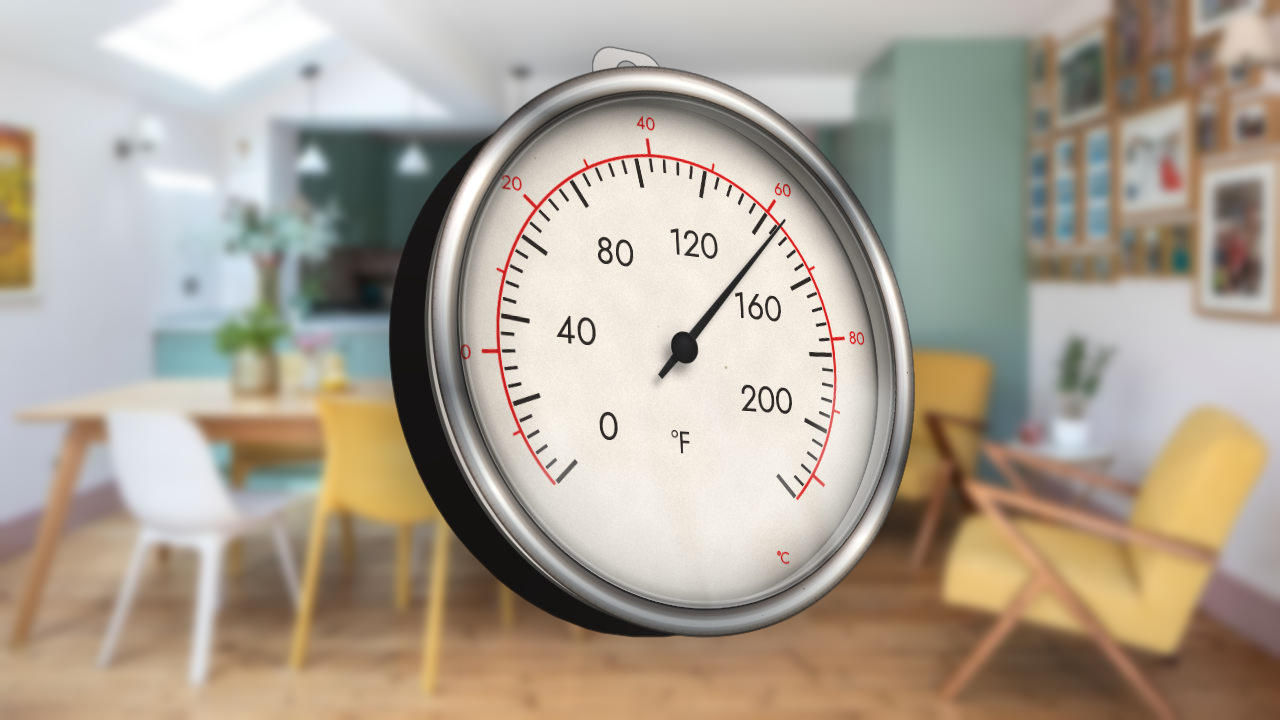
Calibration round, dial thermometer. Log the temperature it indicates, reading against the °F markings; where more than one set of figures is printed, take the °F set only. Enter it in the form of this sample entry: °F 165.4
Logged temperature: °F 144
